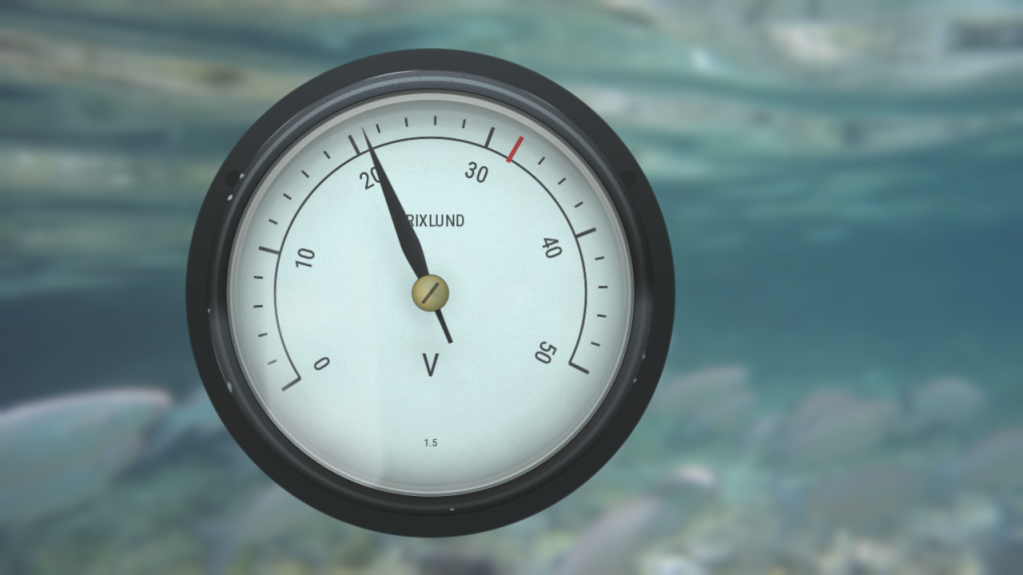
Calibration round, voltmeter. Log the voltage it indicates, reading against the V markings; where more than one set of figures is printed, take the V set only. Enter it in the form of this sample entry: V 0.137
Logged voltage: V 21
